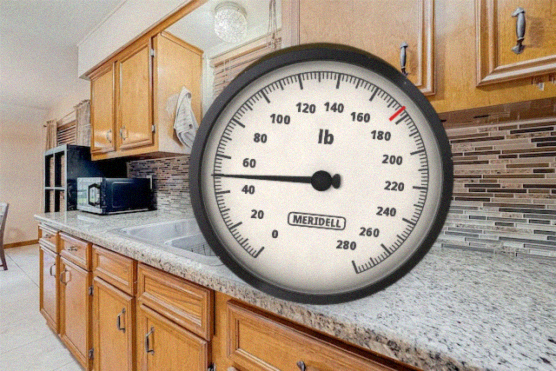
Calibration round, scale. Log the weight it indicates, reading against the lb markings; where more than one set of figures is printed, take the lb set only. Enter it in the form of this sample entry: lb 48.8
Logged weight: lb 50
